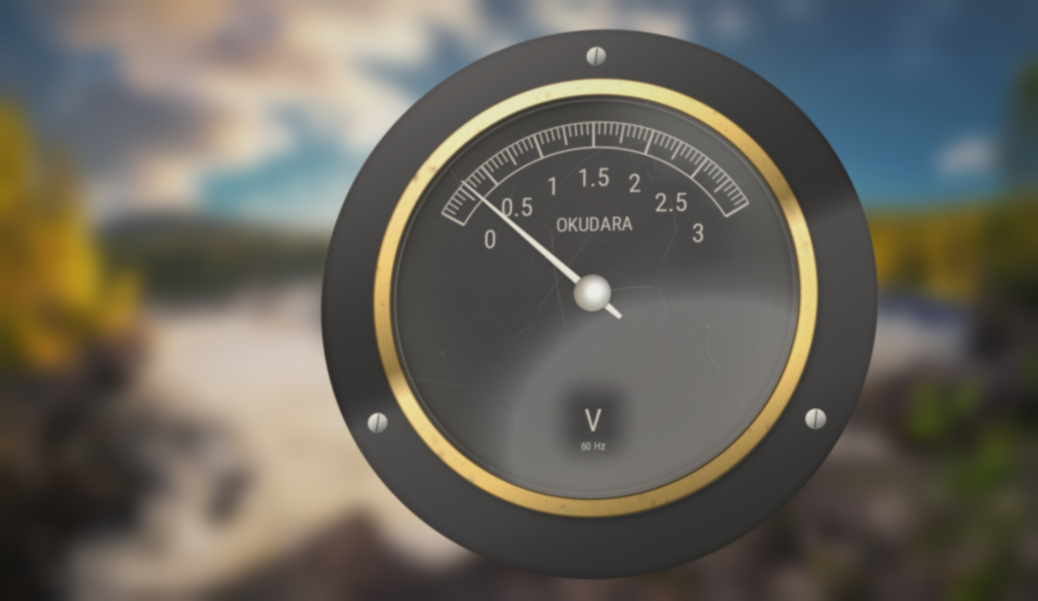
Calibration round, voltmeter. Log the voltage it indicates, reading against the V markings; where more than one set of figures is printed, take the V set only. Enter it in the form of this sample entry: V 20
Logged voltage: V 0.3
